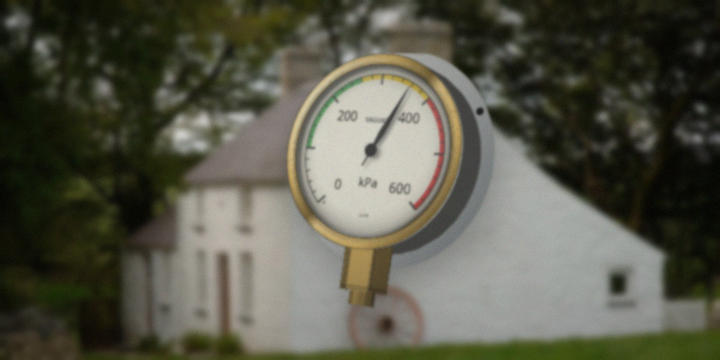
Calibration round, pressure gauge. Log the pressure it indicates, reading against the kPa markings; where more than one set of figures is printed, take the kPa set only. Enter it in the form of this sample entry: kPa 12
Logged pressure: kPa 360
